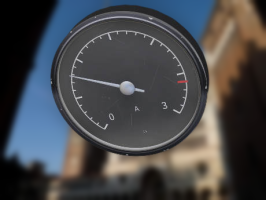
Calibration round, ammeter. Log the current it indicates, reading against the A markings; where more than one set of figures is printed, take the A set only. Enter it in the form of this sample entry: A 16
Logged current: A 0.8
